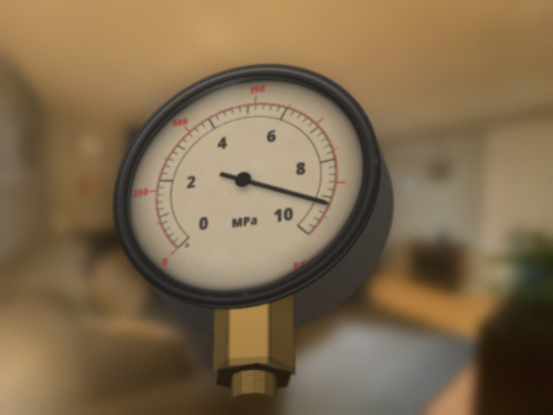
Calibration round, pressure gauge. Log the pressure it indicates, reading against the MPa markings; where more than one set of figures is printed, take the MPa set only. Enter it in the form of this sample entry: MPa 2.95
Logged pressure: MPa 9.2
